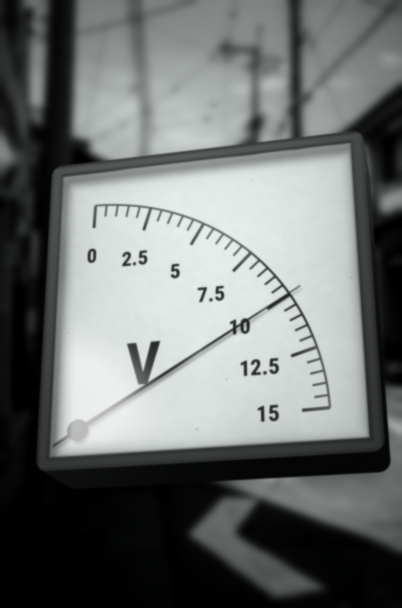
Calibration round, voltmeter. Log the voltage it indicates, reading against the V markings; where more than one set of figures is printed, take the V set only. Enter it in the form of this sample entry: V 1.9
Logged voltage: V 10
